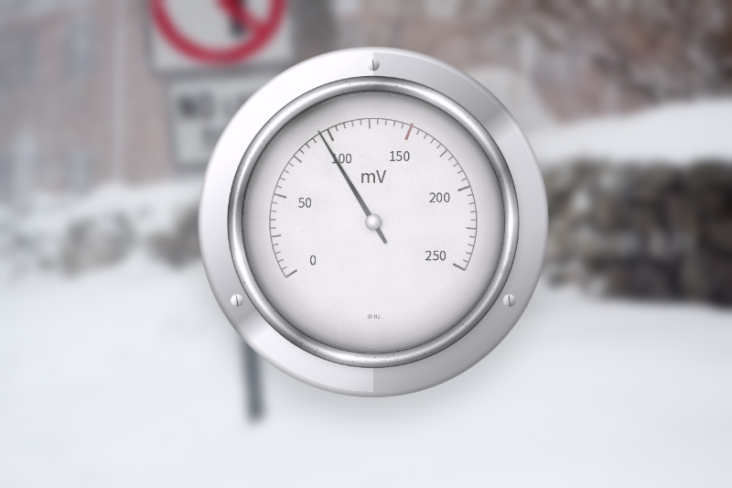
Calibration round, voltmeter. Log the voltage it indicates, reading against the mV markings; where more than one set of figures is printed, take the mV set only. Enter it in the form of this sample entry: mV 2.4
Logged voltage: mV 95
